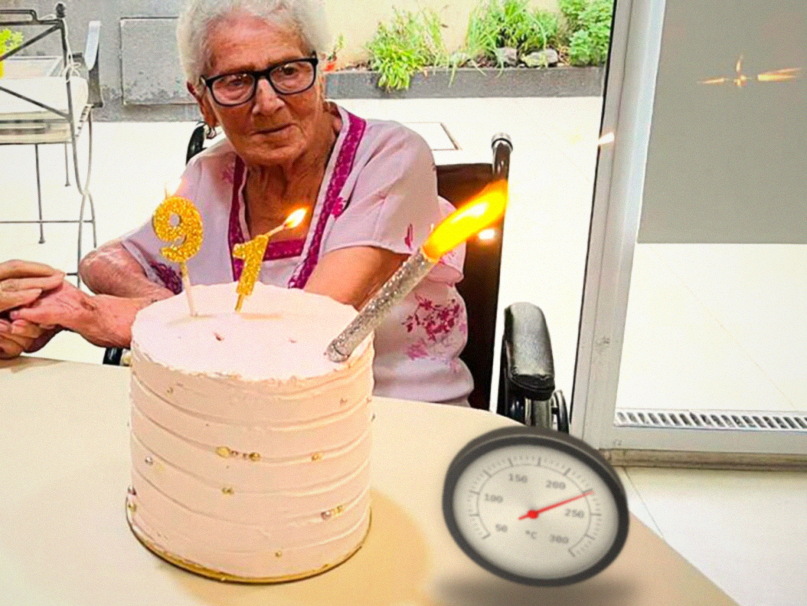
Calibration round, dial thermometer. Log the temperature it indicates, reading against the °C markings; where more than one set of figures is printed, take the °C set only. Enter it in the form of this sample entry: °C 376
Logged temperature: °C 225
